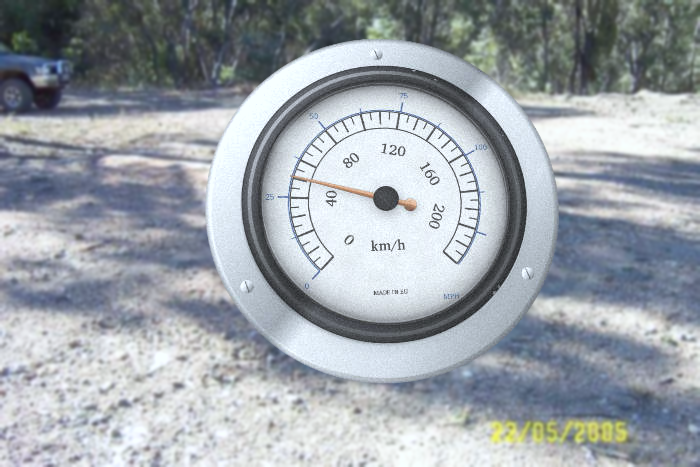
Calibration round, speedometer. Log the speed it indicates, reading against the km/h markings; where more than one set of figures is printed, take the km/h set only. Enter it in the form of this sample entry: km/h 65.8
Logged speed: km/h 50
